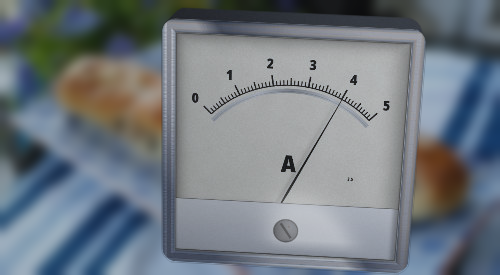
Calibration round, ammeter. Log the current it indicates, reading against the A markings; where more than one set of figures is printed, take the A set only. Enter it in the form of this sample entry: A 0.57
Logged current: A 4
